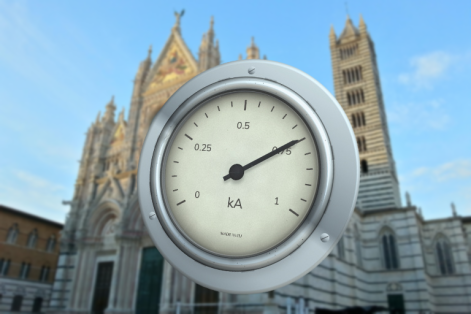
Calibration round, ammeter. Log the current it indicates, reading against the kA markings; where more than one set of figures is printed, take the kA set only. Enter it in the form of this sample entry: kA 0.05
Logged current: kA 0.75
